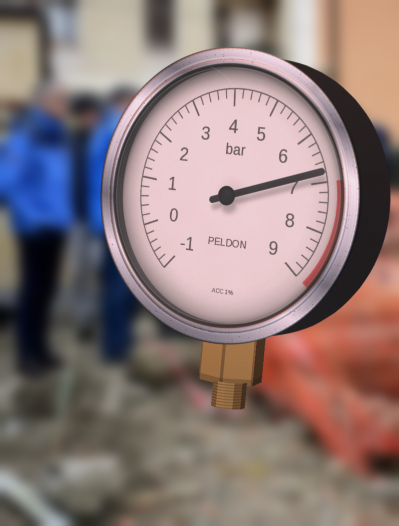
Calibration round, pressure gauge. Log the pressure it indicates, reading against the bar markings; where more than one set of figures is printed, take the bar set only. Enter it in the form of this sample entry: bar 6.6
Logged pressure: bar 6.8
